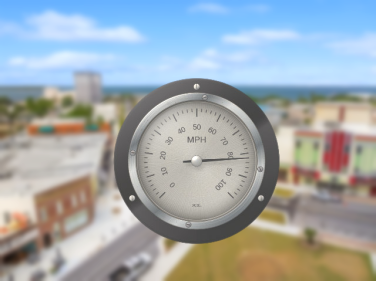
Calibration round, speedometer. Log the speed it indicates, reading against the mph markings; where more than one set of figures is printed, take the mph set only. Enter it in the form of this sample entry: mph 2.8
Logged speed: mph 82
